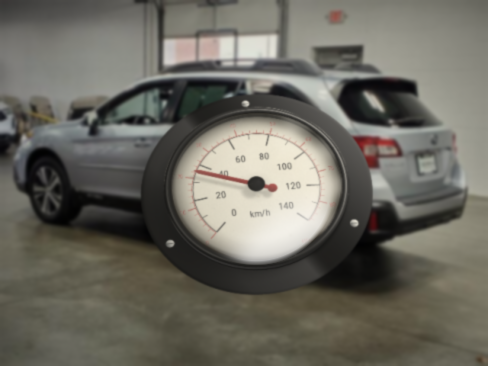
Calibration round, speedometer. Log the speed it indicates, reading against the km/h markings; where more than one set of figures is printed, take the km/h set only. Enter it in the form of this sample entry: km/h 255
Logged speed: km/h 35
